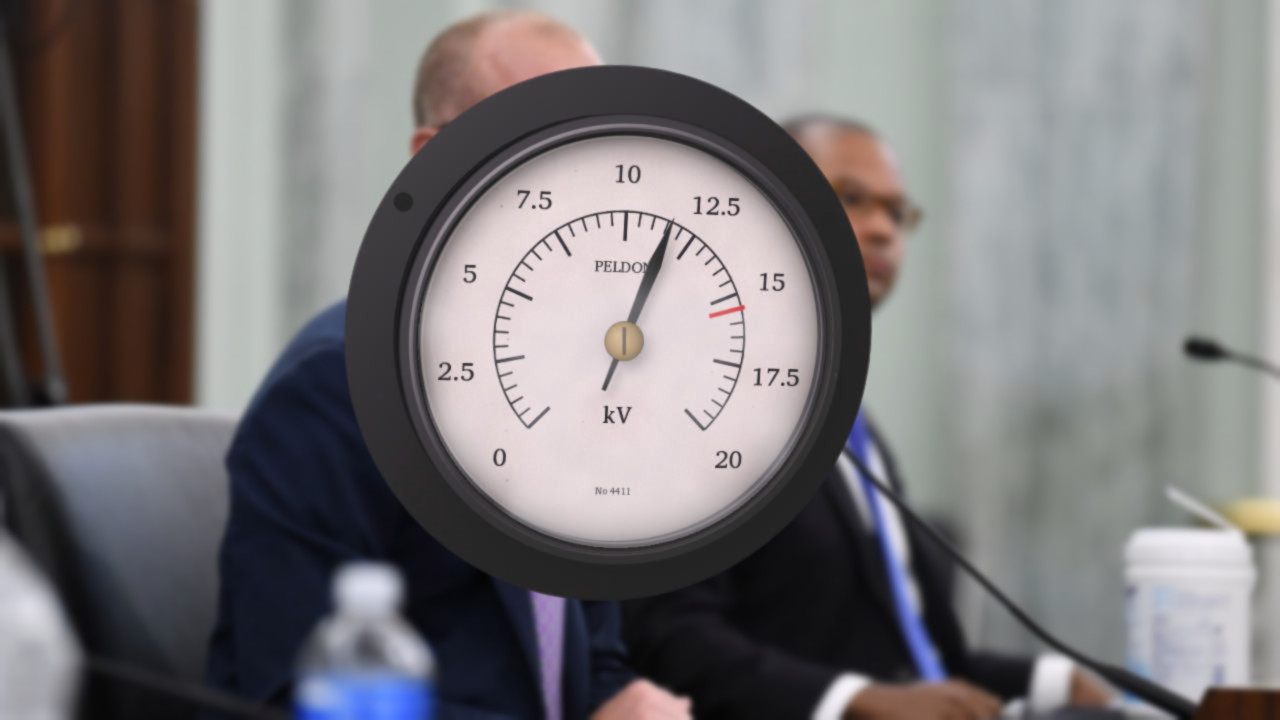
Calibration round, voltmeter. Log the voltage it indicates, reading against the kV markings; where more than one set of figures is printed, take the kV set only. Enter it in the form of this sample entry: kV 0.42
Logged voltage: kV 11.5
